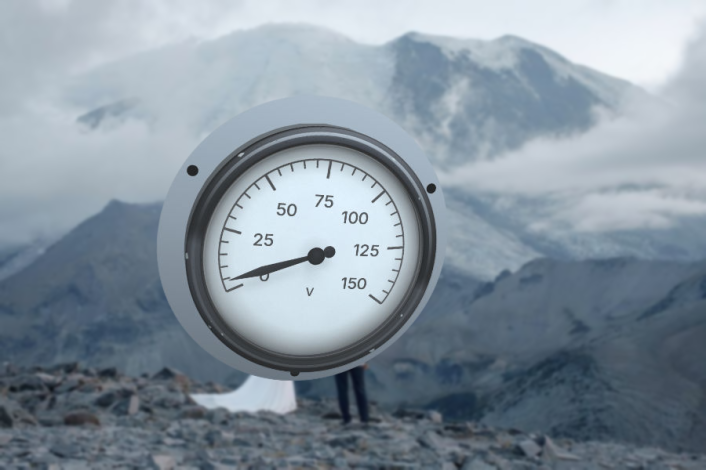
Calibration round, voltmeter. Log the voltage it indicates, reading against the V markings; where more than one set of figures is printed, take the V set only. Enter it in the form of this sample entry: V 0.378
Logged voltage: V 5
